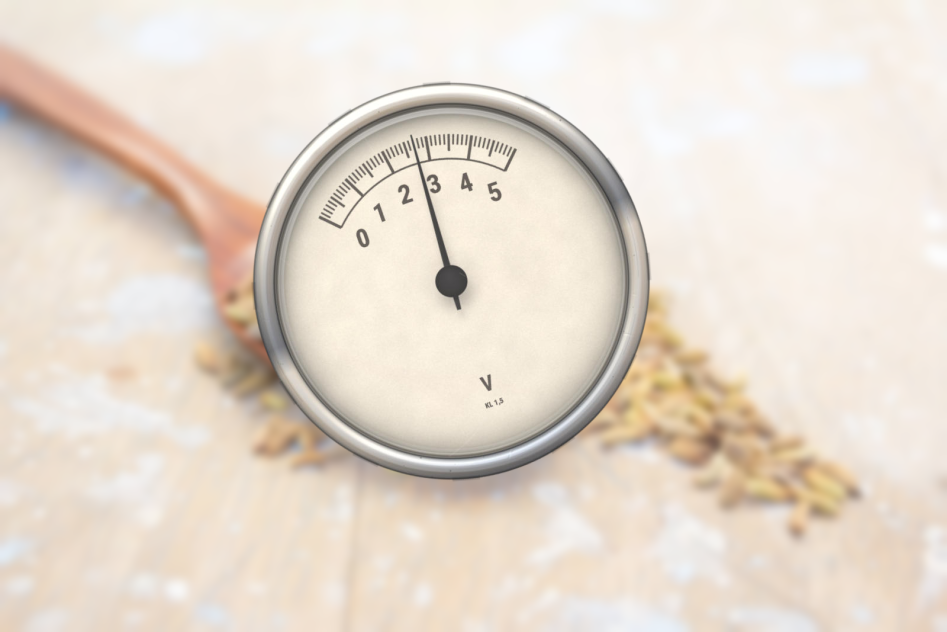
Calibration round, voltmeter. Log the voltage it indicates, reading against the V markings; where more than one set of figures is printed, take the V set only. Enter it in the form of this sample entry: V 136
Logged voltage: V 2.7
